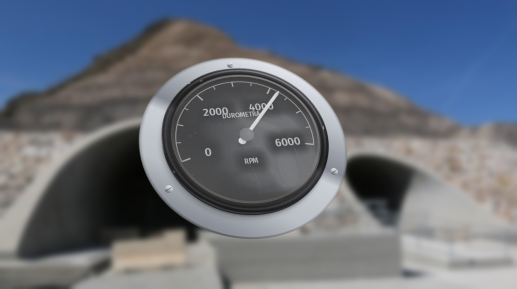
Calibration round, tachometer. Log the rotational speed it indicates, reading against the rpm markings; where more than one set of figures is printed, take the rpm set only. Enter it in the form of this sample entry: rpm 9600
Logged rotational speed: rpm 4250
